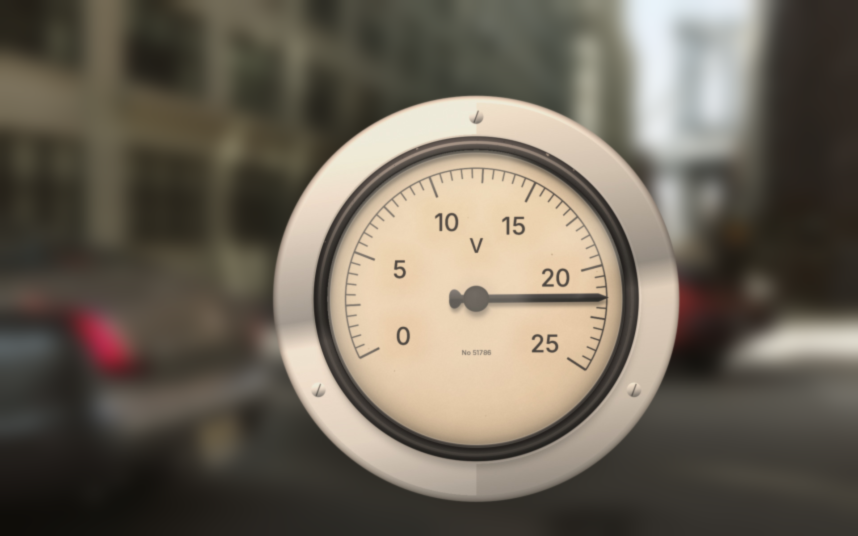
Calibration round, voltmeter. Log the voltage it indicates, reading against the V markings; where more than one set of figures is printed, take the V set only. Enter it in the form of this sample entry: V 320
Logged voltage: V 21.5
